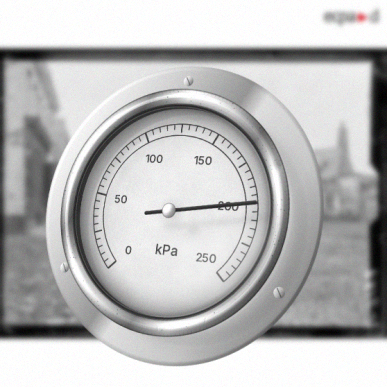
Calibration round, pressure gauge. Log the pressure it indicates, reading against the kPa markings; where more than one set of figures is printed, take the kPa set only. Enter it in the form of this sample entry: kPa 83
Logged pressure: kPa 200
